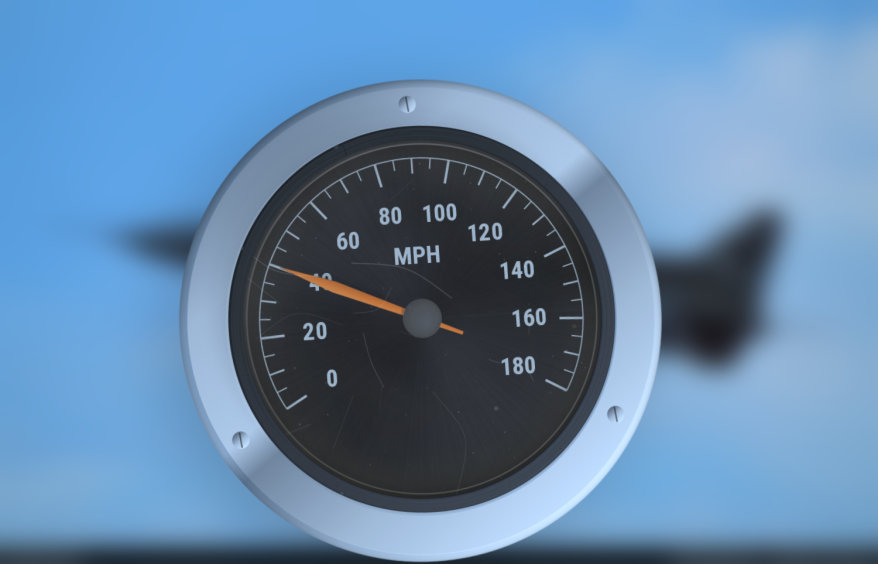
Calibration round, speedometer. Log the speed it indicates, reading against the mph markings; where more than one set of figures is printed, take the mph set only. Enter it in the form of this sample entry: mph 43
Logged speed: mph 40
